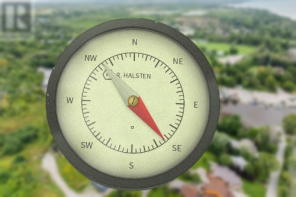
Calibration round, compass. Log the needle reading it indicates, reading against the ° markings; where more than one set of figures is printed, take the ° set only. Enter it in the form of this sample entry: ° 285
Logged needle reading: ° 140
